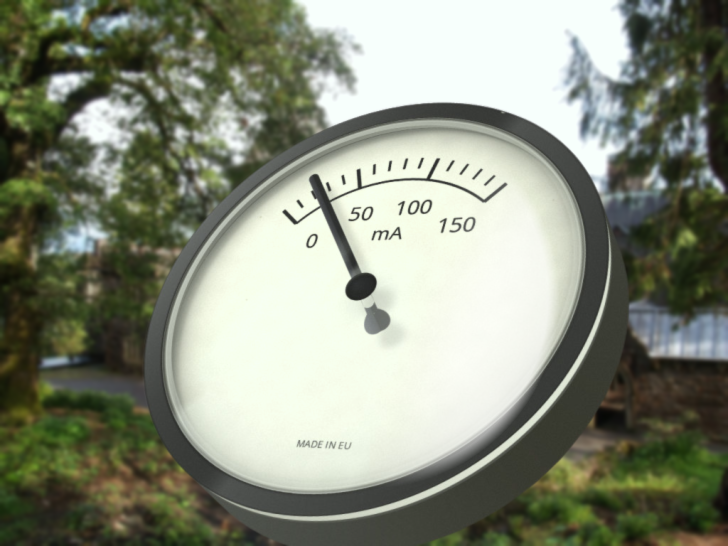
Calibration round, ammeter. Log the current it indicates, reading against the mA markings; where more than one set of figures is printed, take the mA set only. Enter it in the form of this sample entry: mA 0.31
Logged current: mA 25
